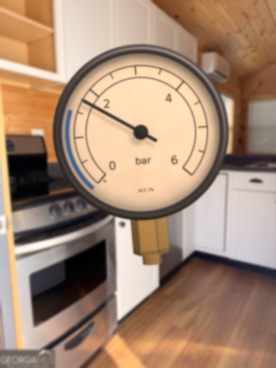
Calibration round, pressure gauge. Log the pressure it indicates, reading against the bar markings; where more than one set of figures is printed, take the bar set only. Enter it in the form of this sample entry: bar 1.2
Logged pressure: bar 1.75
